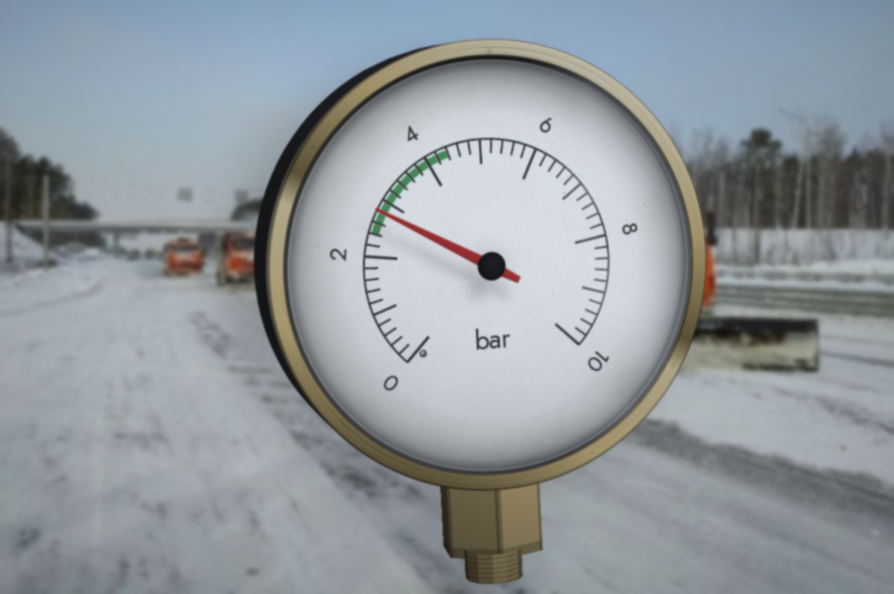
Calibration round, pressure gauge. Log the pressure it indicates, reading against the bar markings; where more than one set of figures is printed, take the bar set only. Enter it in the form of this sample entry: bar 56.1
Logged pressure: bar 2.8
